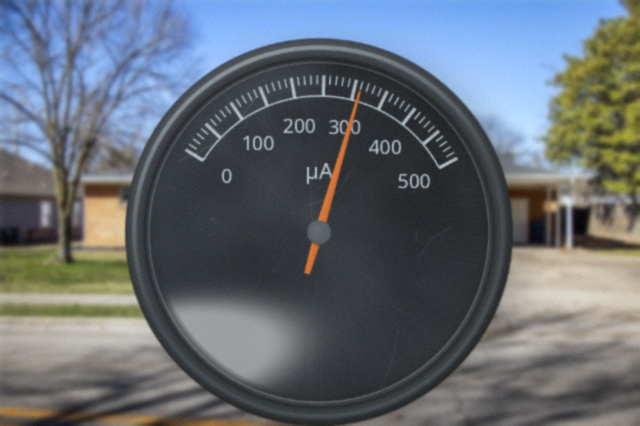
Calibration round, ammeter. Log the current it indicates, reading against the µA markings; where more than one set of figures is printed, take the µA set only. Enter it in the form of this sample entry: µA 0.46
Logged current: µA 310
